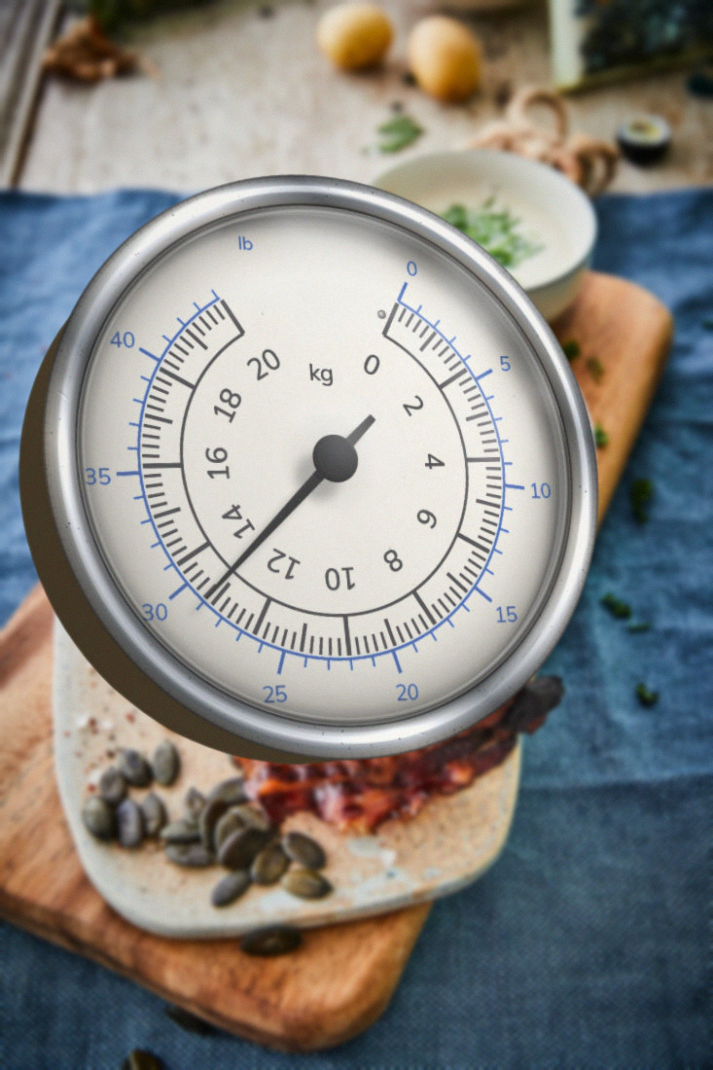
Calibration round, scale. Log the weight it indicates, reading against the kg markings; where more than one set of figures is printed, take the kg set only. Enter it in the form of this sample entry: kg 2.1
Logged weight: kg 13.2
